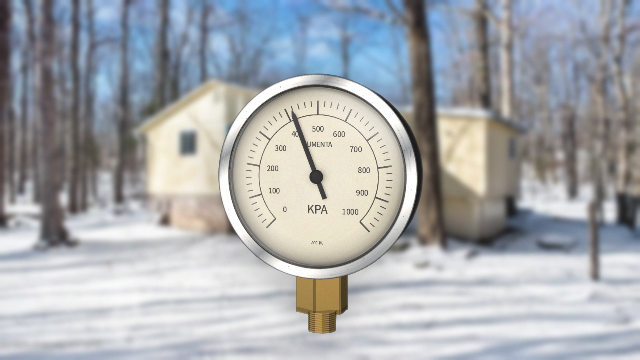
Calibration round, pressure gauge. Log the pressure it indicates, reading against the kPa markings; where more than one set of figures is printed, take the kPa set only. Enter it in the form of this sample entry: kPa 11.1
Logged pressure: kPa 420
